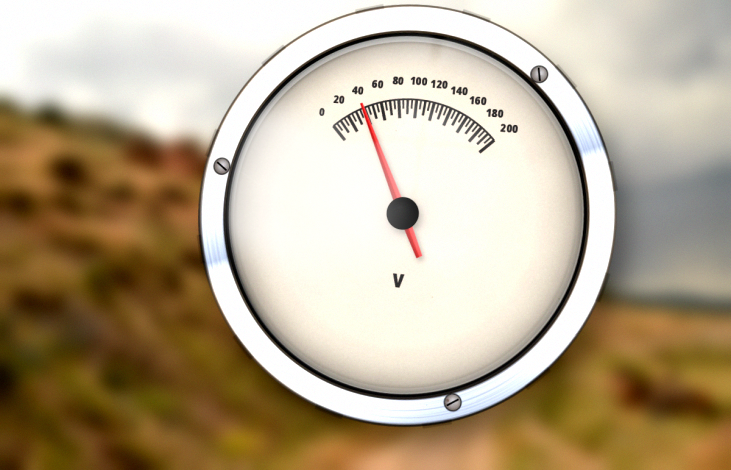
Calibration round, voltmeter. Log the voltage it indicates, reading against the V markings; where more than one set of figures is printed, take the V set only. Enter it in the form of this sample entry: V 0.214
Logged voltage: V 40
